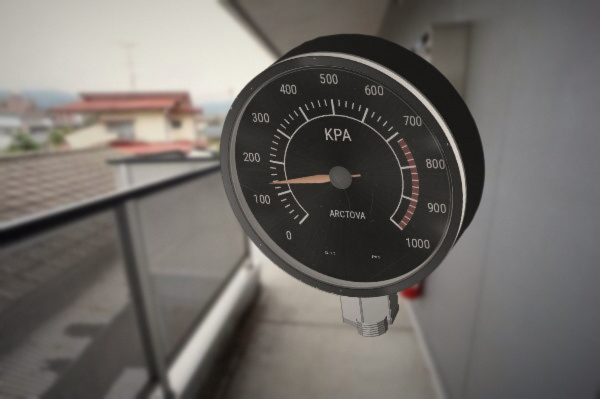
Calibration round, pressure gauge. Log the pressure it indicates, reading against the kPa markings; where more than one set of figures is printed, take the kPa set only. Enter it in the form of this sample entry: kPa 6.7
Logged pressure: kPa 140
